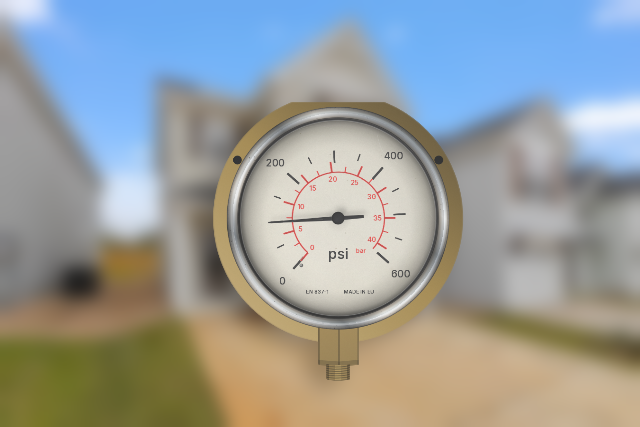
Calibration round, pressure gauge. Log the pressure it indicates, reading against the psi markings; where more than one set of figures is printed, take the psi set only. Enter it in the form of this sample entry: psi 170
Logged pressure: psi 100
